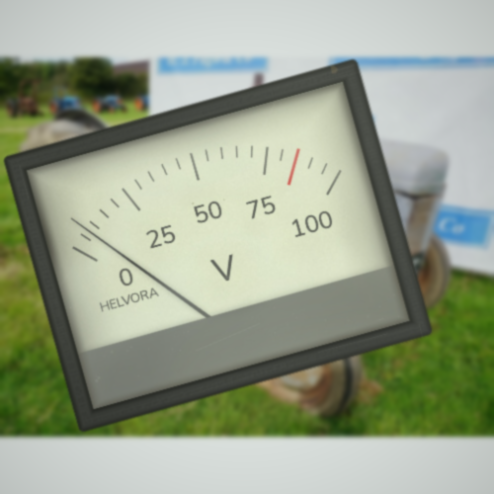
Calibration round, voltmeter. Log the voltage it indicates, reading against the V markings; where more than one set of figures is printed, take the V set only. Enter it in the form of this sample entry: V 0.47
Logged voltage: V 7.5
